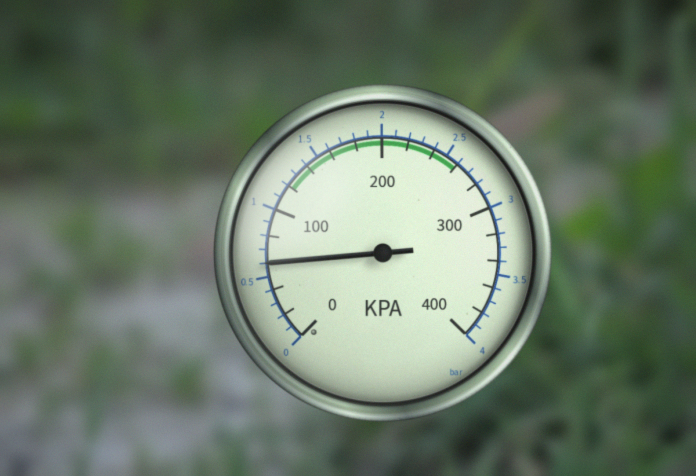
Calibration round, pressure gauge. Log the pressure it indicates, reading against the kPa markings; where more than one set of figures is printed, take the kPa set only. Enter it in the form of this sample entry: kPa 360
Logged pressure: kPa 60
